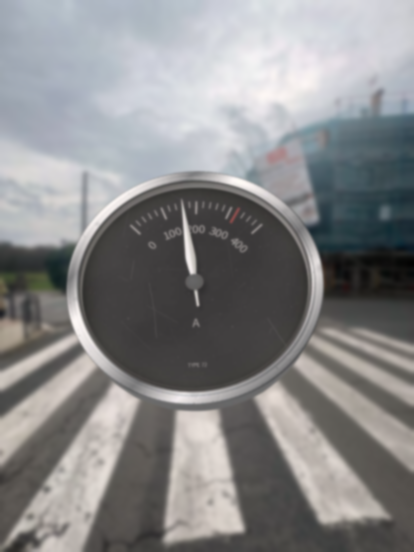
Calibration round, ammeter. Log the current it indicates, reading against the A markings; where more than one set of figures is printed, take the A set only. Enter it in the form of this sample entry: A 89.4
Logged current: A 160
